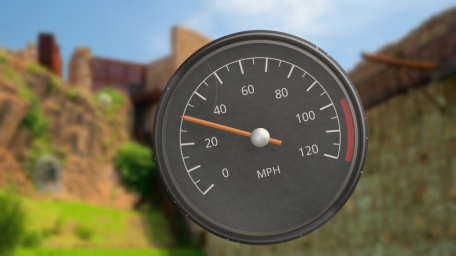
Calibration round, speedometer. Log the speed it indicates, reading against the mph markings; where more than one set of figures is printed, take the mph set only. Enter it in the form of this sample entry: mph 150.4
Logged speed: mph 30
